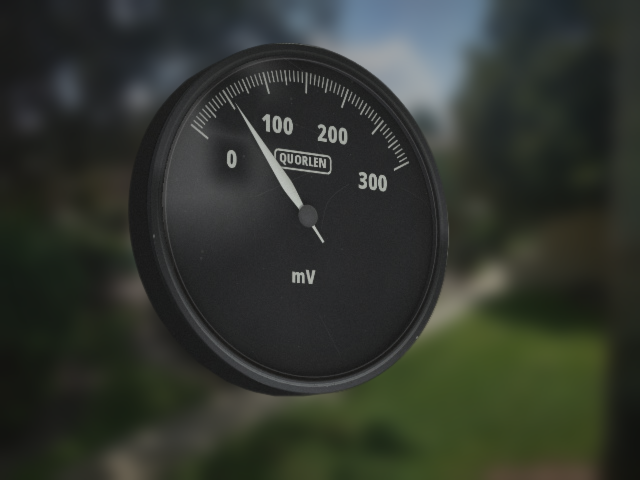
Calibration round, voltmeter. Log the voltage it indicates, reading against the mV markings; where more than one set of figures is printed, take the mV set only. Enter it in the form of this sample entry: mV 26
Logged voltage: mV 50
